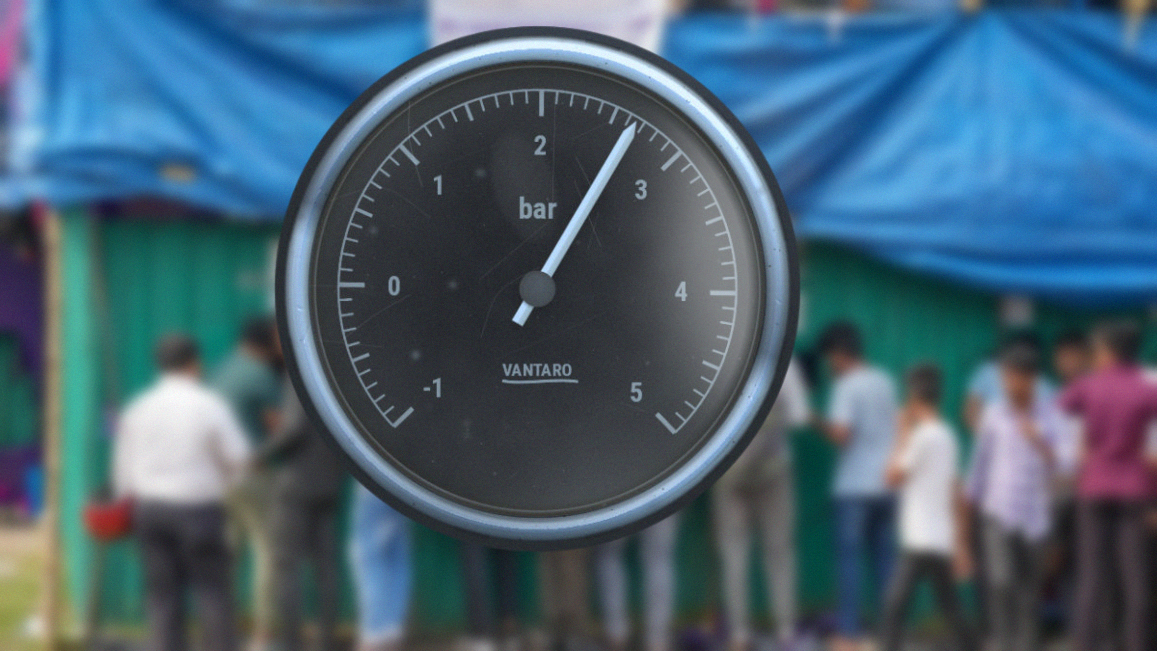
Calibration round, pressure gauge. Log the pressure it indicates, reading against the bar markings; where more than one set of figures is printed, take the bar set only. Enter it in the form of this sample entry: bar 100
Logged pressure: bar 2.65
